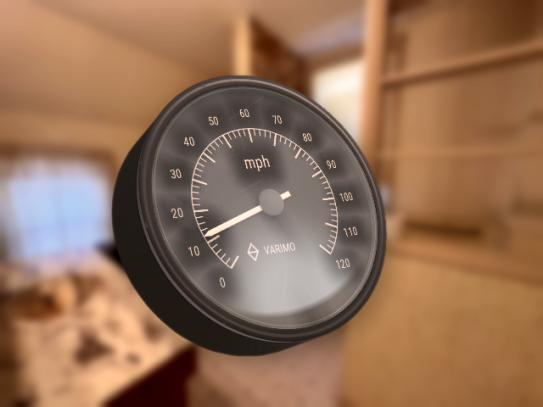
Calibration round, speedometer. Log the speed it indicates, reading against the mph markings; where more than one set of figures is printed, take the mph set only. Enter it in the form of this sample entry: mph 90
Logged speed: mph 12
